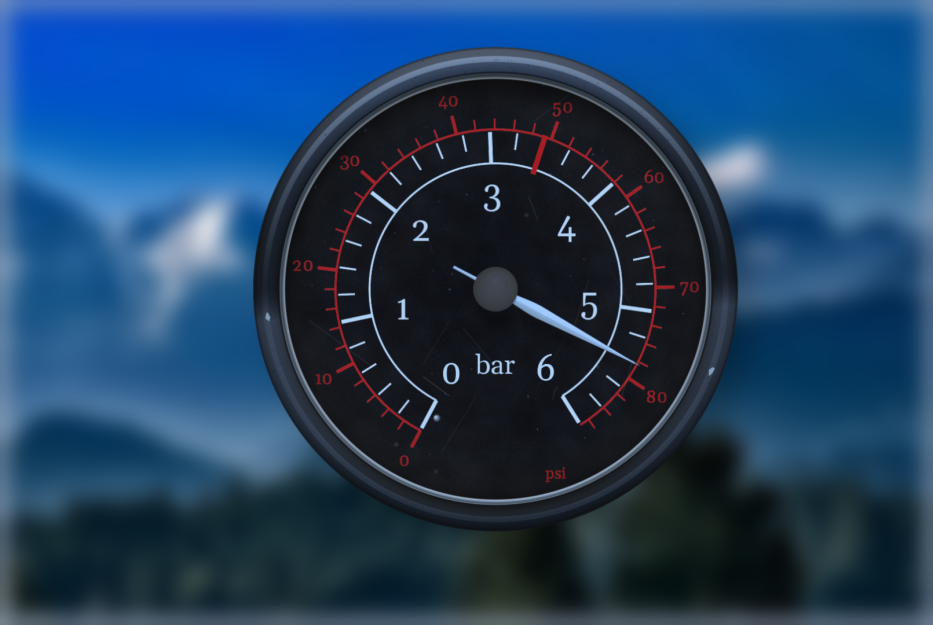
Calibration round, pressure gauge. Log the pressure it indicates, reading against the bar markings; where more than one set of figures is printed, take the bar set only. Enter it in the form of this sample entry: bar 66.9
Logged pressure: bar 5.4
